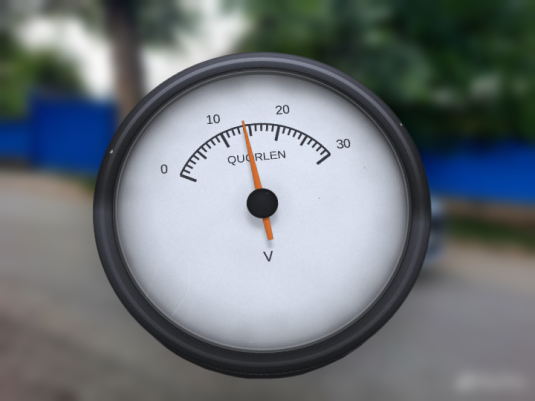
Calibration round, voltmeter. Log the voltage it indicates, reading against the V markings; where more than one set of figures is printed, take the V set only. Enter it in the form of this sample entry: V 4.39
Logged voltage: V 14
